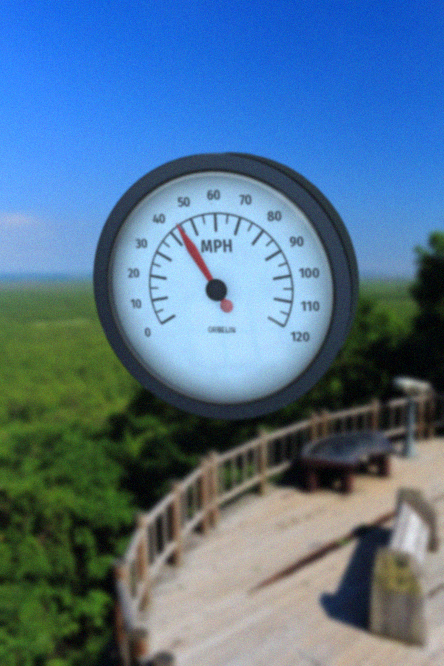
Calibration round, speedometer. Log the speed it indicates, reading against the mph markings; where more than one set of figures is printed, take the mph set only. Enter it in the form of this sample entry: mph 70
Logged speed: mph 45
